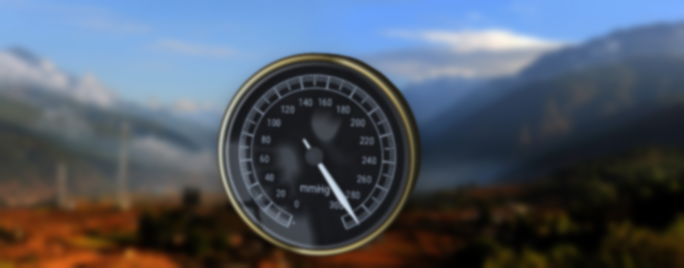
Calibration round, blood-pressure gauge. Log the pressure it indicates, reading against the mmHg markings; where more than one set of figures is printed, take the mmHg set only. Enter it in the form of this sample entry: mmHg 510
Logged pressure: mmHg 290
